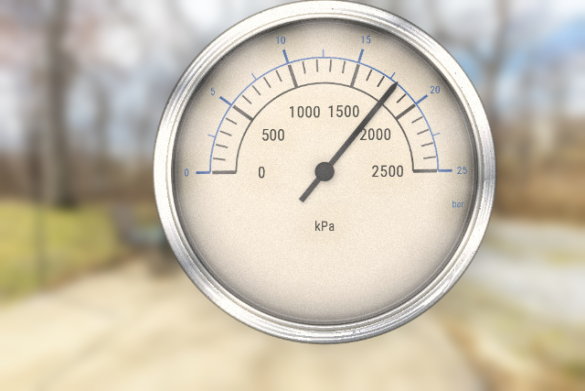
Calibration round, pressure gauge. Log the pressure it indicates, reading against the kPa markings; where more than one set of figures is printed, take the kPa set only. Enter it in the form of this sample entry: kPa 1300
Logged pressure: kPa 1800
